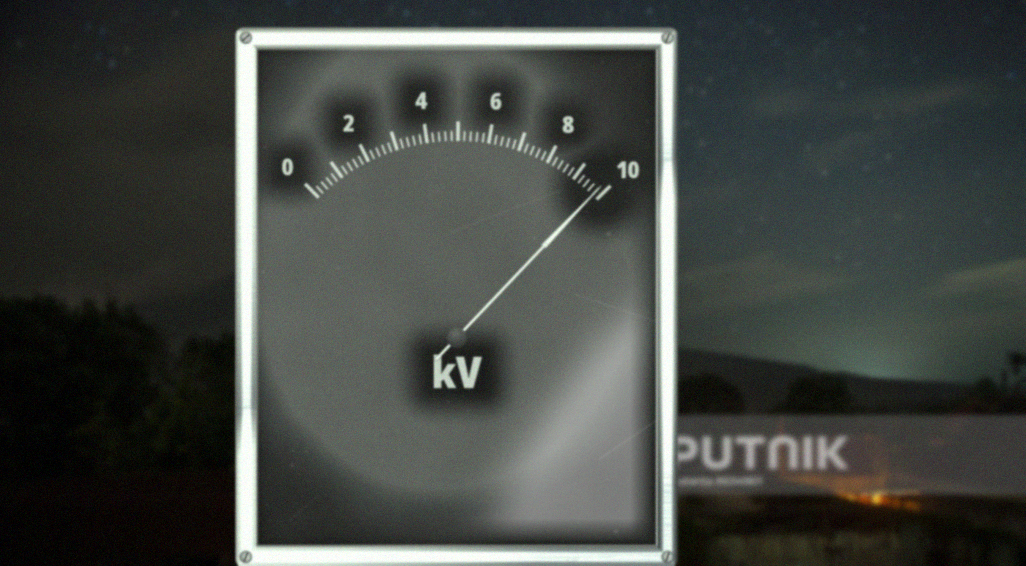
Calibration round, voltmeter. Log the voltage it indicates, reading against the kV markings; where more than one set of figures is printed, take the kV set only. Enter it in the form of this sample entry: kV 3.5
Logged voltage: kV 9.8
